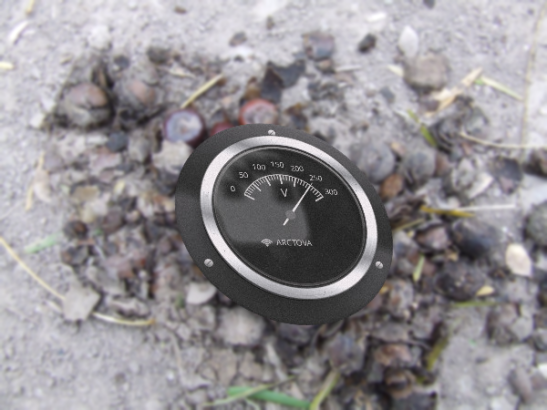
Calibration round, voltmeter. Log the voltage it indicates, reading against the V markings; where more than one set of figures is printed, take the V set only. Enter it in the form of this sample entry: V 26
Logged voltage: V 250
